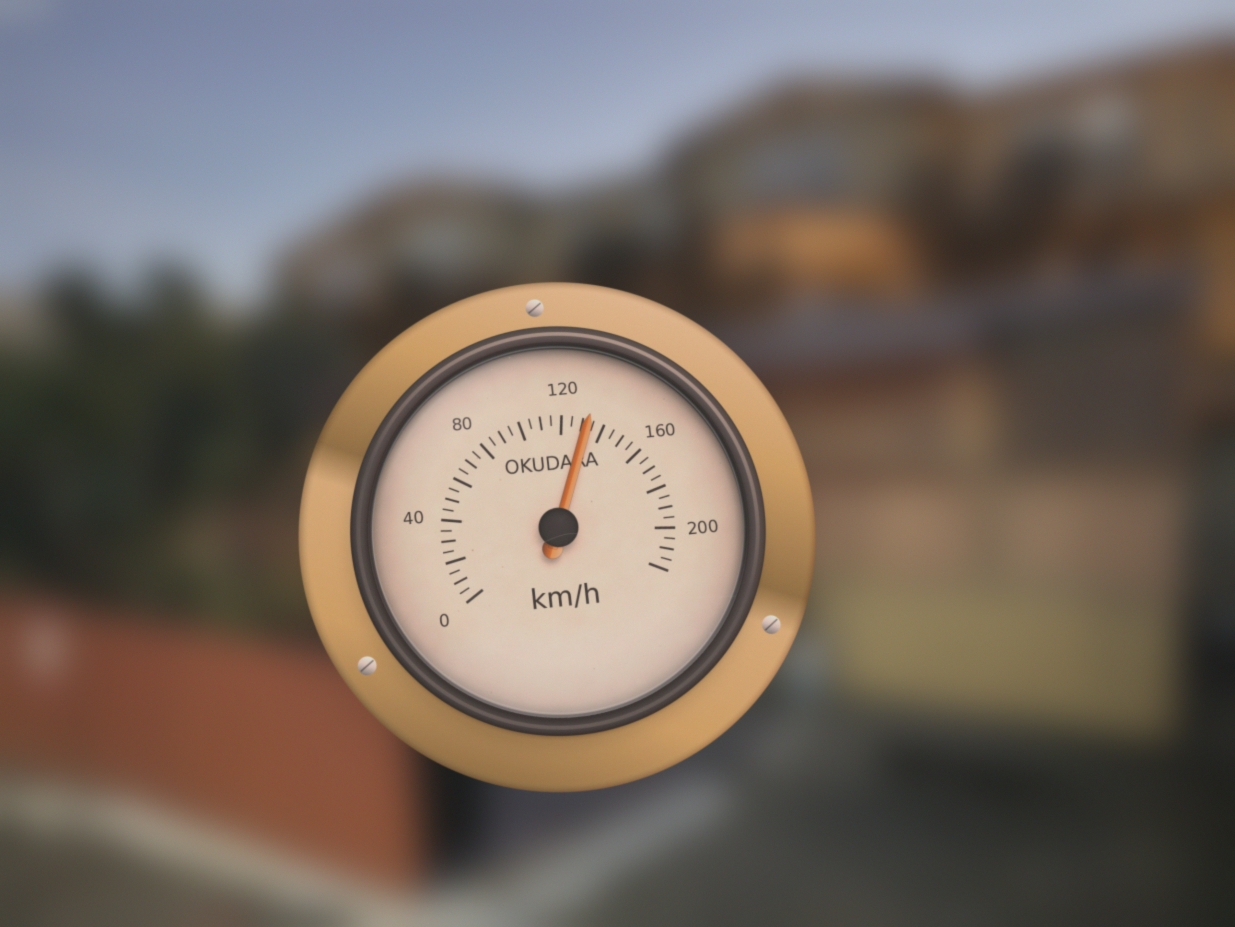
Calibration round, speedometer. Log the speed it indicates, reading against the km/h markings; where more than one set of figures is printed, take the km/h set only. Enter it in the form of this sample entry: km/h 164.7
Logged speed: km/h 132.5
